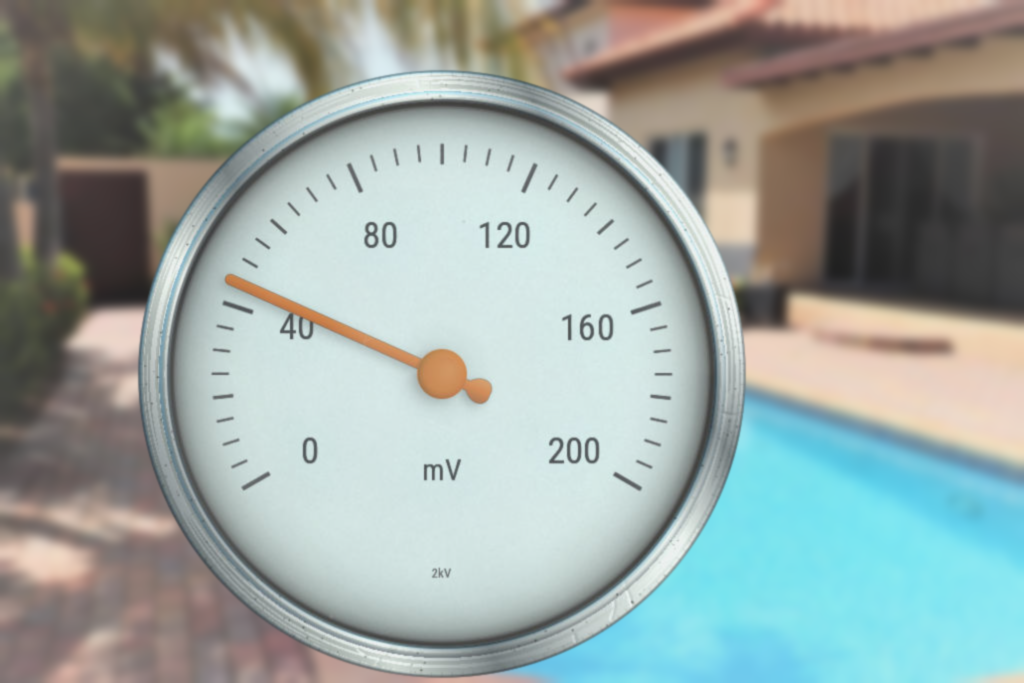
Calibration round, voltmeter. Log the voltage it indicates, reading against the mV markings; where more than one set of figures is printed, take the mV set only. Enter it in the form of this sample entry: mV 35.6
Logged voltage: mV 45
